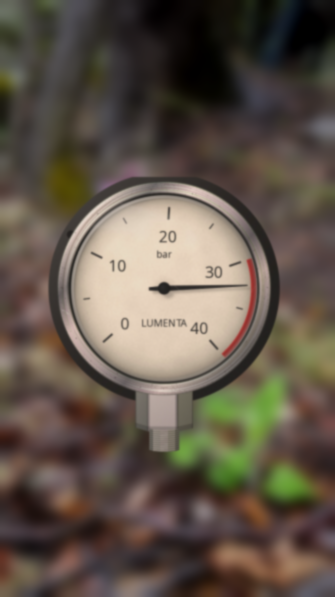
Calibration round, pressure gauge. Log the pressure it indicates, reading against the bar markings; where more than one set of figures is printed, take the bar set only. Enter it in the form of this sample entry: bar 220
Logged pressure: bar 32.5
